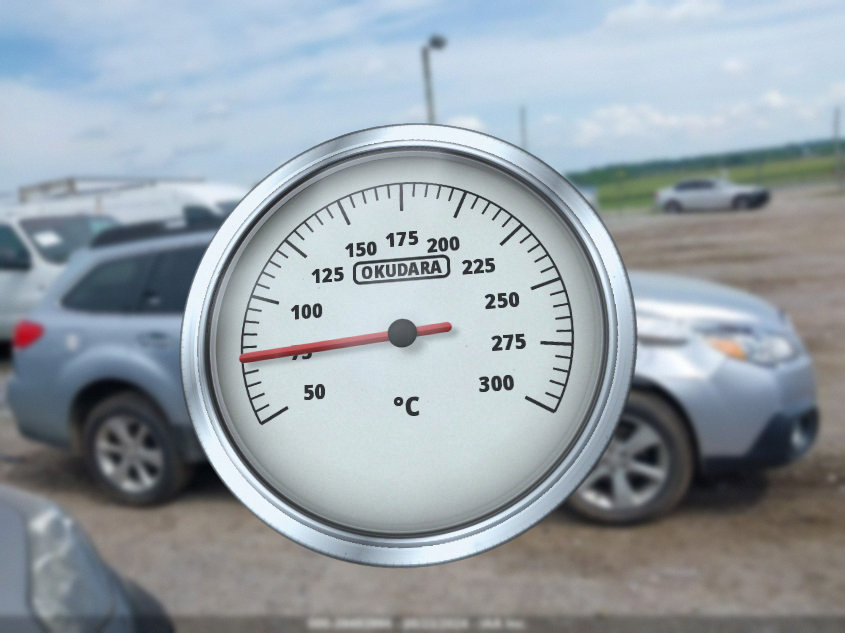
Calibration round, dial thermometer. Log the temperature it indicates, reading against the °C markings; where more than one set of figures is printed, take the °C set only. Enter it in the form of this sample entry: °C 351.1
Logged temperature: °C 75
